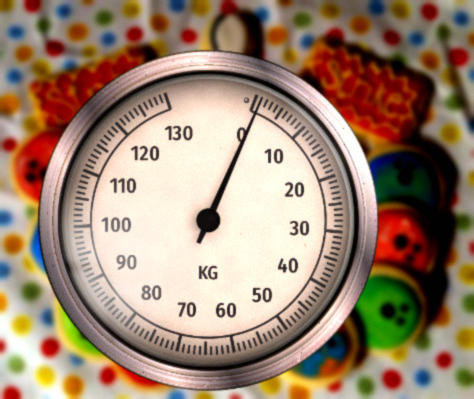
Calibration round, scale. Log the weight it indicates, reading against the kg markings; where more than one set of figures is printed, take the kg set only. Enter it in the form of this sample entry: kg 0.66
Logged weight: kg 1
